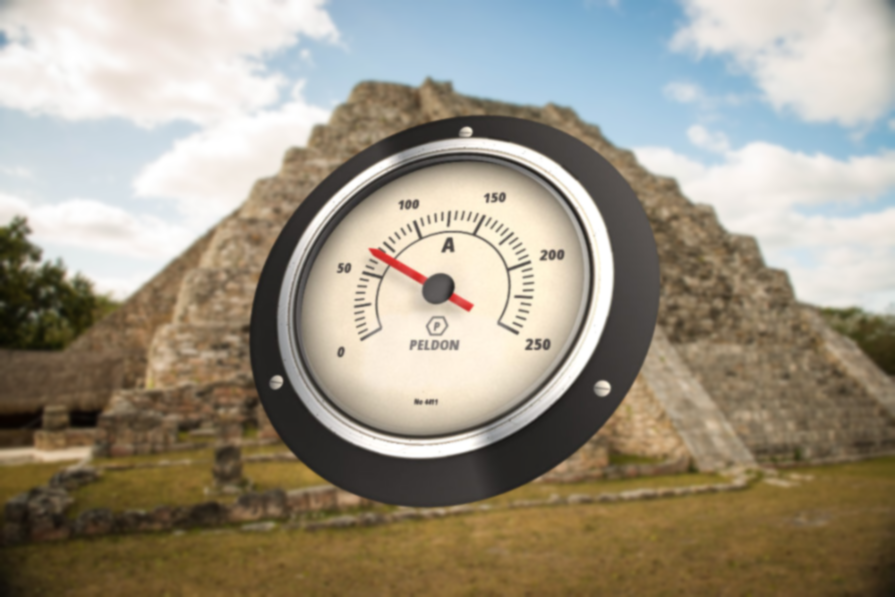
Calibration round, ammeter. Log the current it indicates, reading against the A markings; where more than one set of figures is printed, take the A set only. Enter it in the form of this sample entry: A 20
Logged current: A 65
